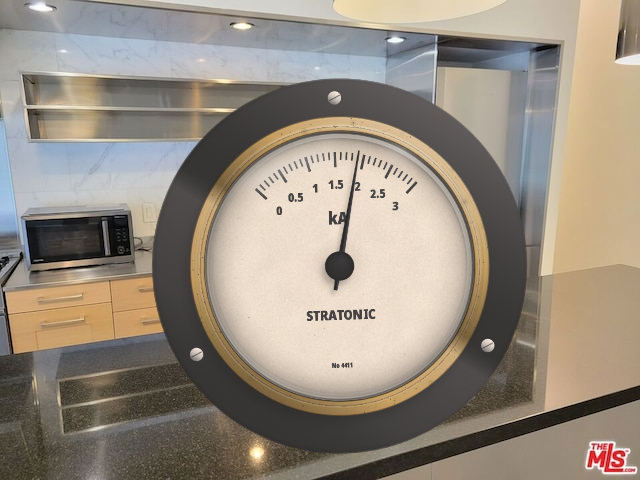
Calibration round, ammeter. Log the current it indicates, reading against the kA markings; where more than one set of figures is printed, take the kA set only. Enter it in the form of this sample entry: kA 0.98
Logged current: kA 1.9
